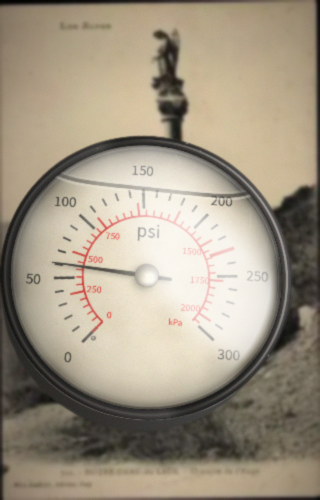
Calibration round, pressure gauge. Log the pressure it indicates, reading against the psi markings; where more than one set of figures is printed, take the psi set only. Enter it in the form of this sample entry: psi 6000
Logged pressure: psi 60
